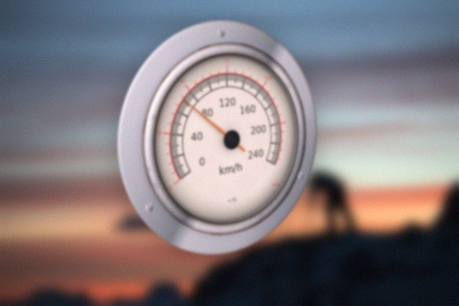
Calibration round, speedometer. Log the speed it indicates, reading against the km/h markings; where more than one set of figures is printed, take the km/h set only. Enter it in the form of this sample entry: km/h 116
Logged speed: km/h 70
